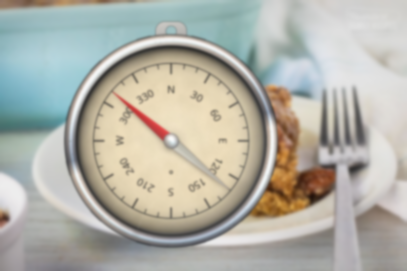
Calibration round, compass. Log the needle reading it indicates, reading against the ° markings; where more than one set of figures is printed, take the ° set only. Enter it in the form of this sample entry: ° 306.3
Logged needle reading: ° 310
